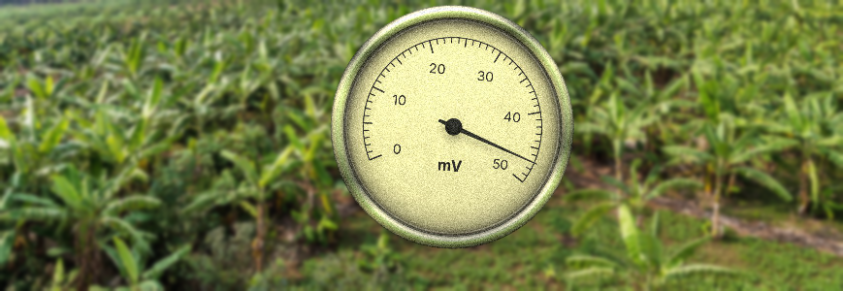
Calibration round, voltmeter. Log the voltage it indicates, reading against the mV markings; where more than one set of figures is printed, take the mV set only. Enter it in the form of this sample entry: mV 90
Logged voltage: mV 47
